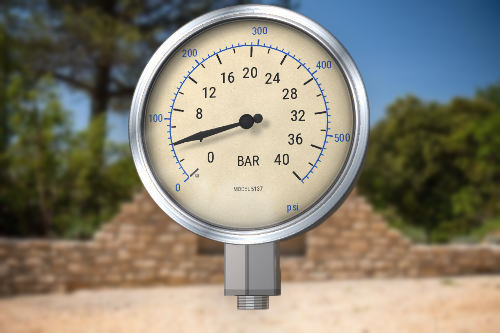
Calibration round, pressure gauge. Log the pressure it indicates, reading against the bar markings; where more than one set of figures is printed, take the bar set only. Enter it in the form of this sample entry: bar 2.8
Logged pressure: bar 4
